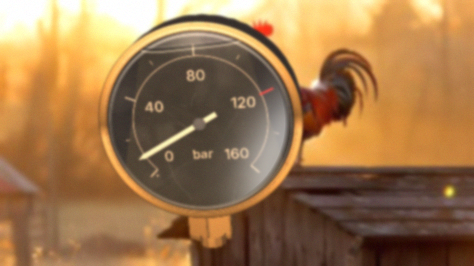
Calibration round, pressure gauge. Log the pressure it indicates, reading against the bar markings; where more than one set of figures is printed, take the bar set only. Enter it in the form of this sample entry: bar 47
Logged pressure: bar 10
